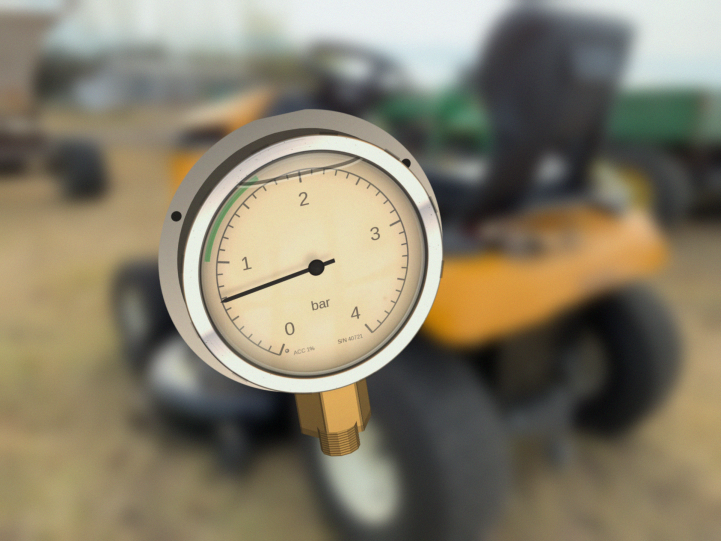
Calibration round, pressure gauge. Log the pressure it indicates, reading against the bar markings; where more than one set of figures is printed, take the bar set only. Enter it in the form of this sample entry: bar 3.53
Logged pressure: bar 0.7
